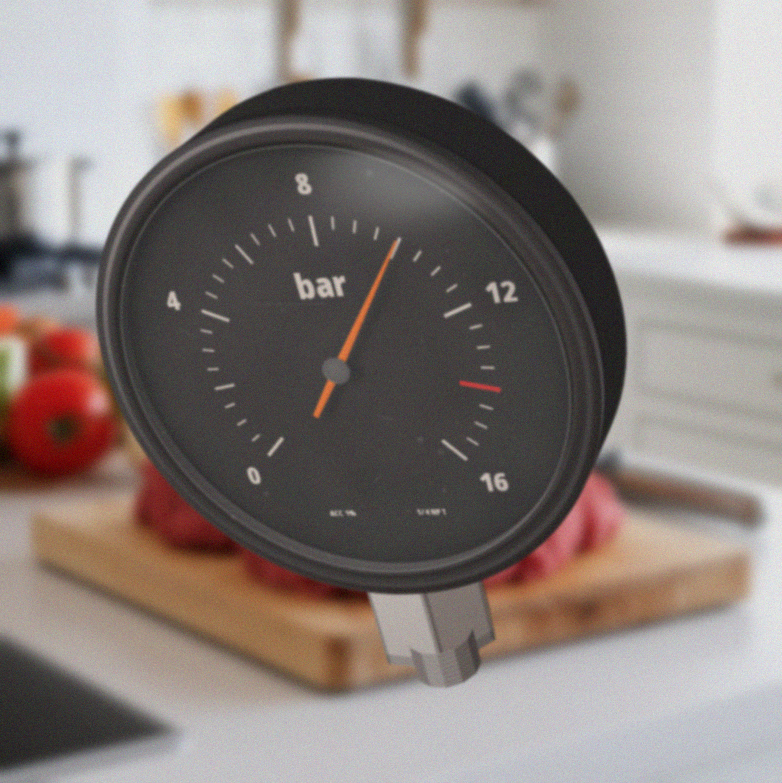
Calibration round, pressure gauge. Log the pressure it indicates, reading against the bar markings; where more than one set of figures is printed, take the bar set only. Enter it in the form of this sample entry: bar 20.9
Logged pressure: bar 10
